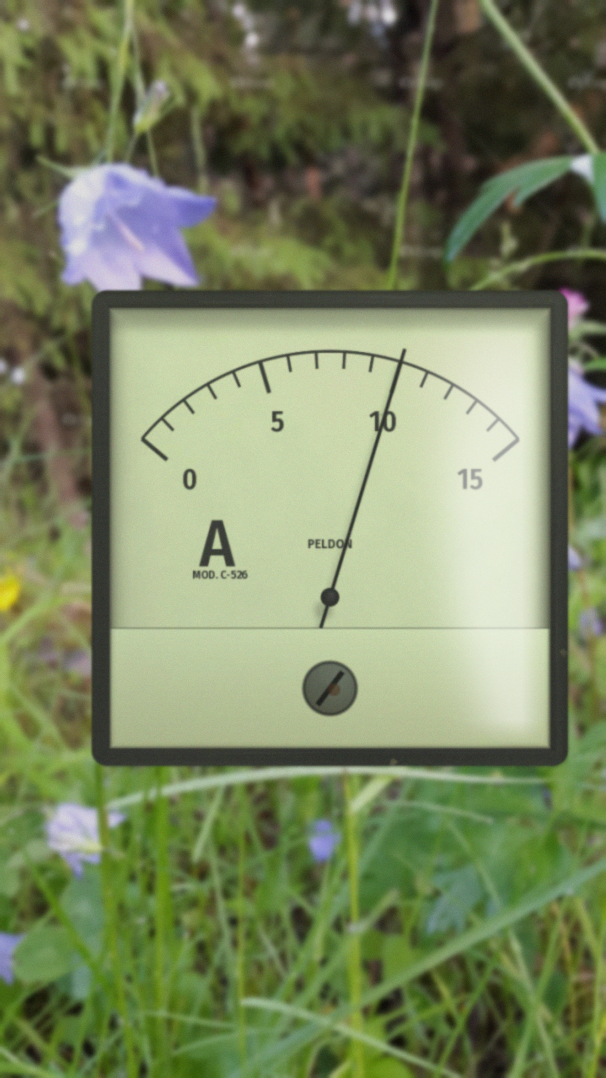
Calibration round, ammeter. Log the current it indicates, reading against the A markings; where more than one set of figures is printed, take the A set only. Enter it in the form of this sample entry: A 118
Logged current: A 10
